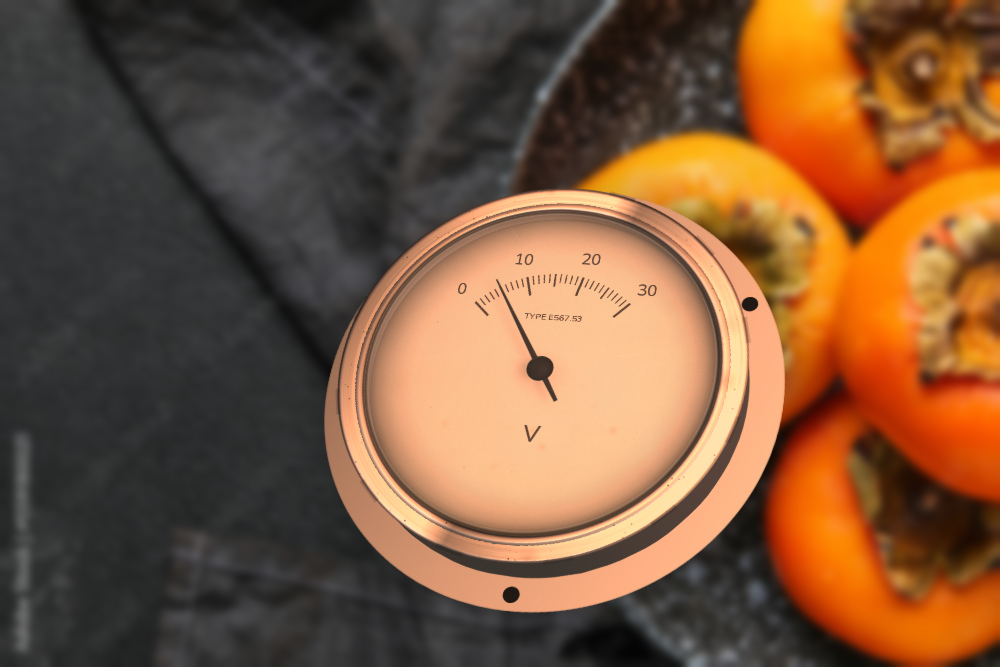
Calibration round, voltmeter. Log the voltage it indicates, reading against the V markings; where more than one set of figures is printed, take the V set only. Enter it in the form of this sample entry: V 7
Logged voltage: V 5
